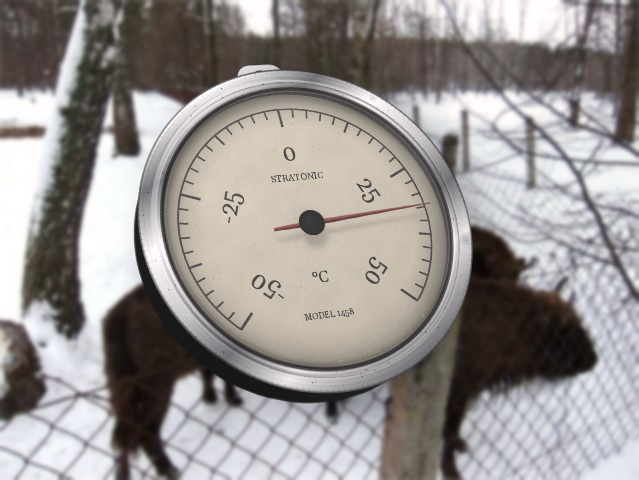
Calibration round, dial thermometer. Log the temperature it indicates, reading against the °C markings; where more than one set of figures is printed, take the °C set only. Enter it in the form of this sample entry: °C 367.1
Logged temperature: °C 32.5
